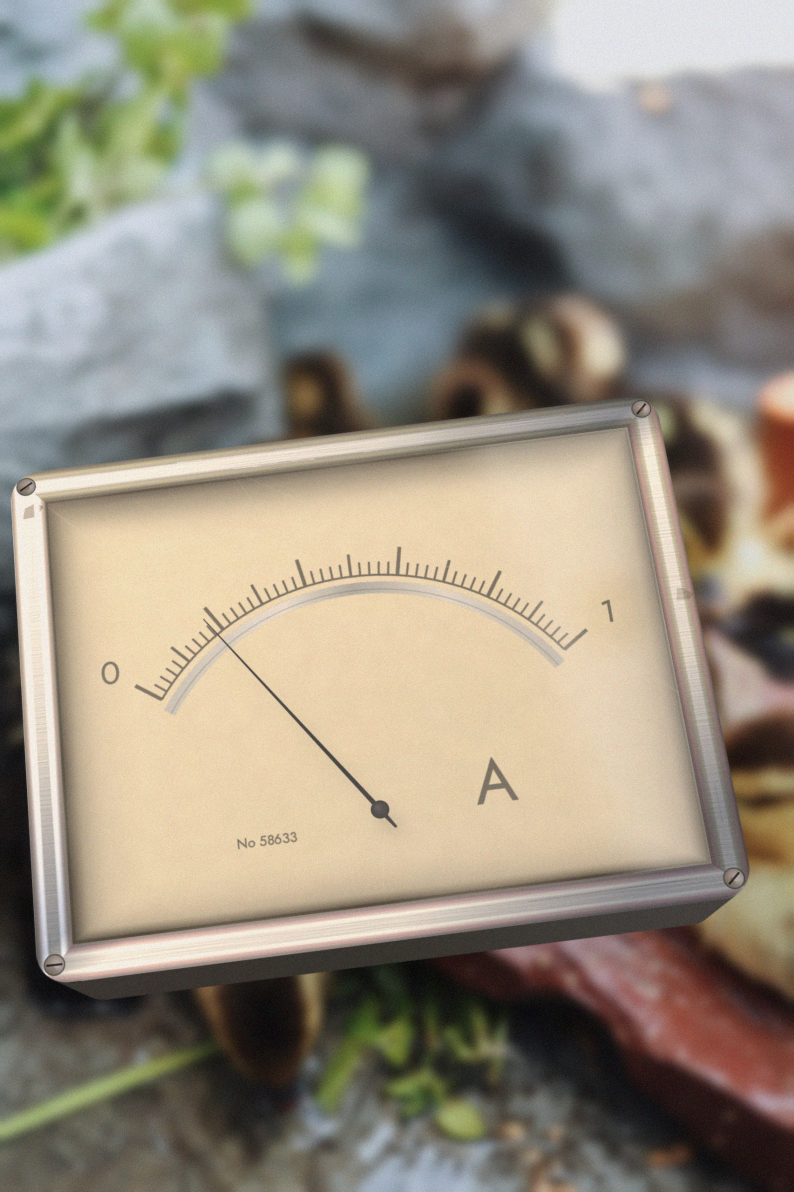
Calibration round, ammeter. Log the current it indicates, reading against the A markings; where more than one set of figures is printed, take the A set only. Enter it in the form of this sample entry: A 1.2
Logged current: A 0.18
